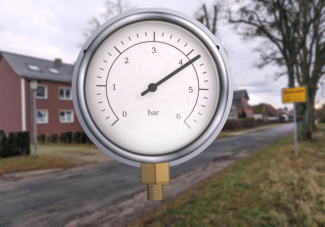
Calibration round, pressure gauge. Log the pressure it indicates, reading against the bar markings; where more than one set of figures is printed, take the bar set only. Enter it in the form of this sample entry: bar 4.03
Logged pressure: bar 4.2
